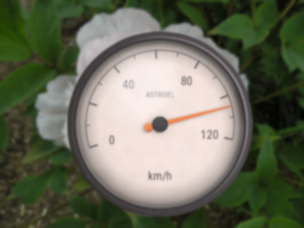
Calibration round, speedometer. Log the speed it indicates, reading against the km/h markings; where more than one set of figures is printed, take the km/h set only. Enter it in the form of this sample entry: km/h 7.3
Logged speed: km/h 105
